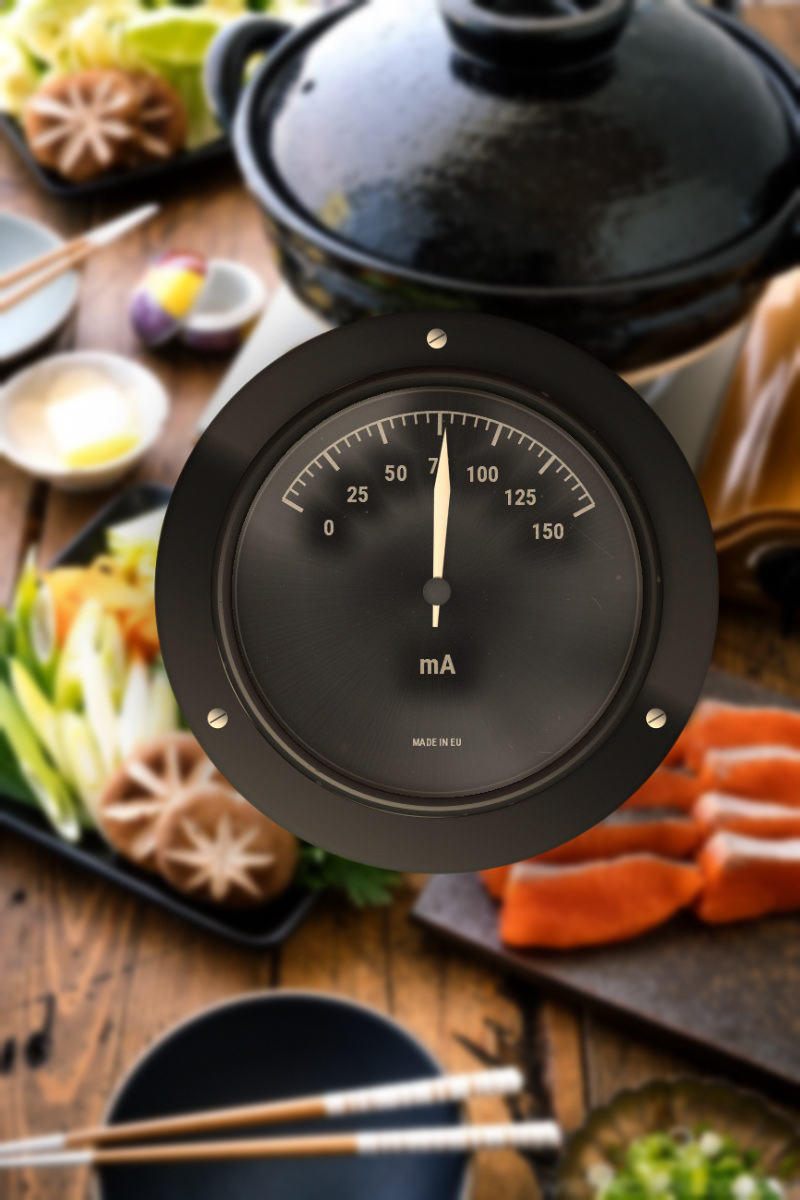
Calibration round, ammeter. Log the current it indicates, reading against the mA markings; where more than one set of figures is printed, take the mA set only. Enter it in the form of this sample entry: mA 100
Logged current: mA 77.5
